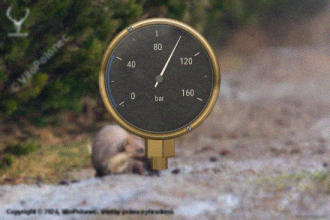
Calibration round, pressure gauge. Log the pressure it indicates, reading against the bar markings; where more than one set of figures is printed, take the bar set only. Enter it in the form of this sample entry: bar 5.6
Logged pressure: bar 100
